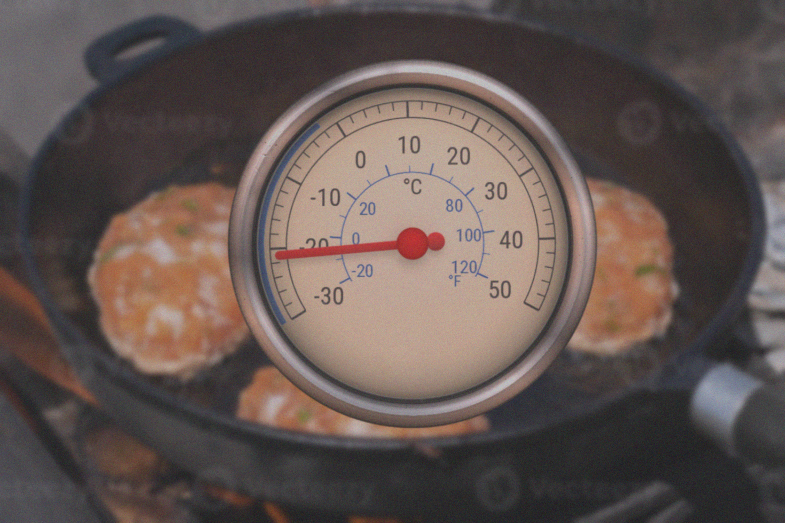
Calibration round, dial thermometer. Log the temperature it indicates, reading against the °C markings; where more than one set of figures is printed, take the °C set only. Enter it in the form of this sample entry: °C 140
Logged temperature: °C -21
